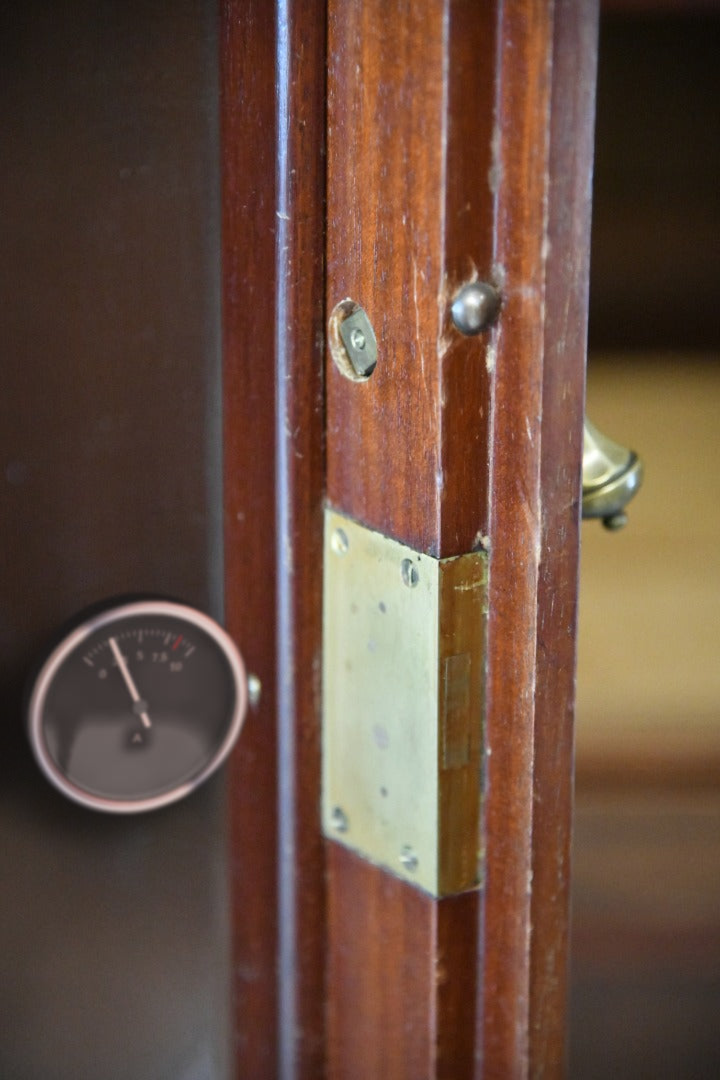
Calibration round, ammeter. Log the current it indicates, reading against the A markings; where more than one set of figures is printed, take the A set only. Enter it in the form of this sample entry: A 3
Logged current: A 2.5
